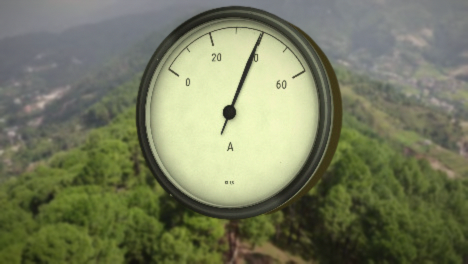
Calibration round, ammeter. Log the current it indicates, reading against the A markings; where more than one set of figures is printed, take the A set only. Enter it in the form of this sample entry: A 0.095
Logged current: A 40
